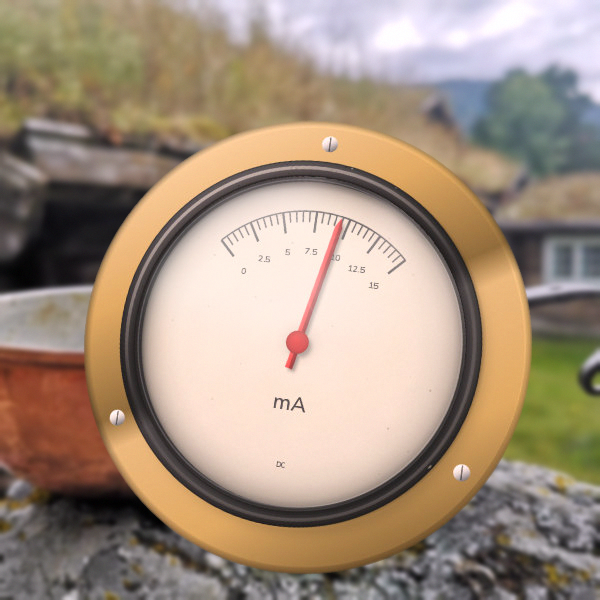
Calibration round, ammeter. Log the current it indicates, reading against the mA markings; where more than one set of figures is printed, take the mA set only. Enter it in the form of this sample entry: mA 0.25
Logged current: mA 9.5
